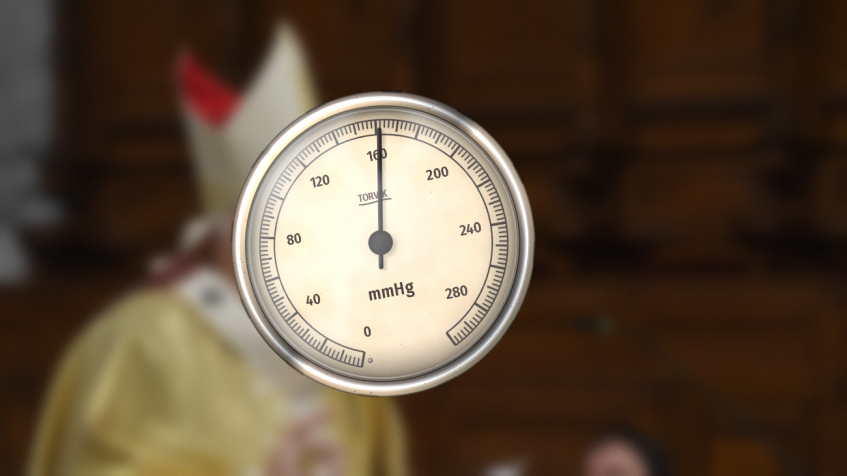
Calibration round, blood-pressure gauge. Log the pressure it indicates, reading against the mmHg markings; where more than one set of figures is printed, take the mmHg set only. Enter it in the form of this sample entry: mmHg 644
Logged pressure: mmHg 162
